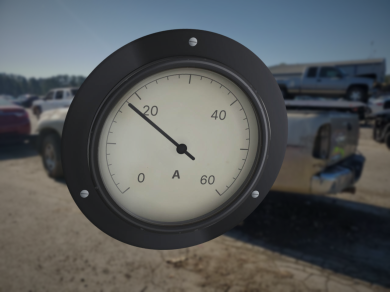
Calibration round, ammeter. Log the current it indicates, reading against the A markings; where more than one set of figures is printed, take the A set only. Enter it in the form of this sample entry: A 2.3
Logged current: A 18
